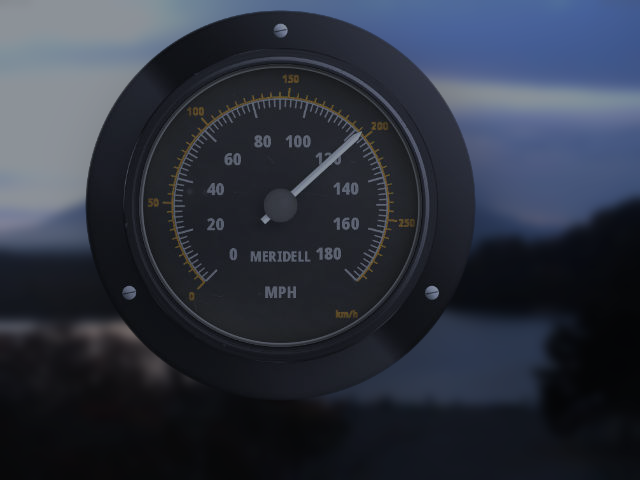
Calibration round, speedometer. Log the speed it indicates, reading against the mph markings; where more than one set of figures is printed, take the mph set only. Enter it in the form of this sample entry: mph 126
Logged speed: mph 122
